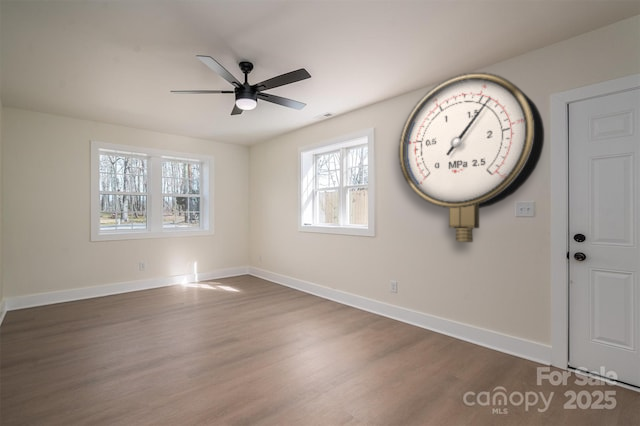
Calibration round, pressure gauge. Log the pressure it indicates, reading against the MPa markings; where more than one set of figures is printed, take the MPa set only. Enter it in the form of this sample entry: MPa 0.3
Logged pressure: MPa 1.6
